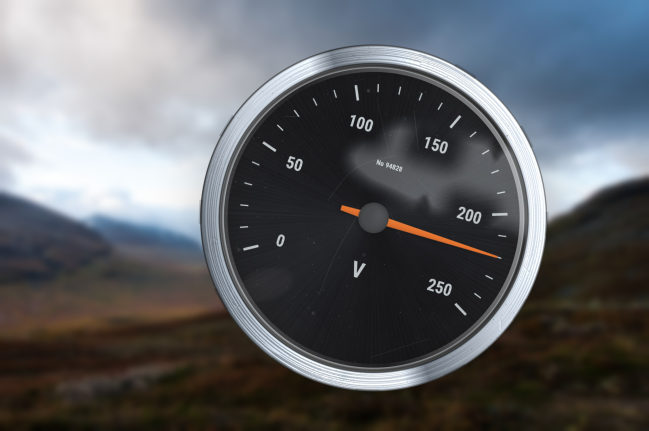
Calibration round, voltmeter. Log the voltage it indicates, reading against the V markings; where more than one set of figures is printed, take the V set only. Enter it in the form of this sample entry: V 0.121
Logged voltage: V 220
